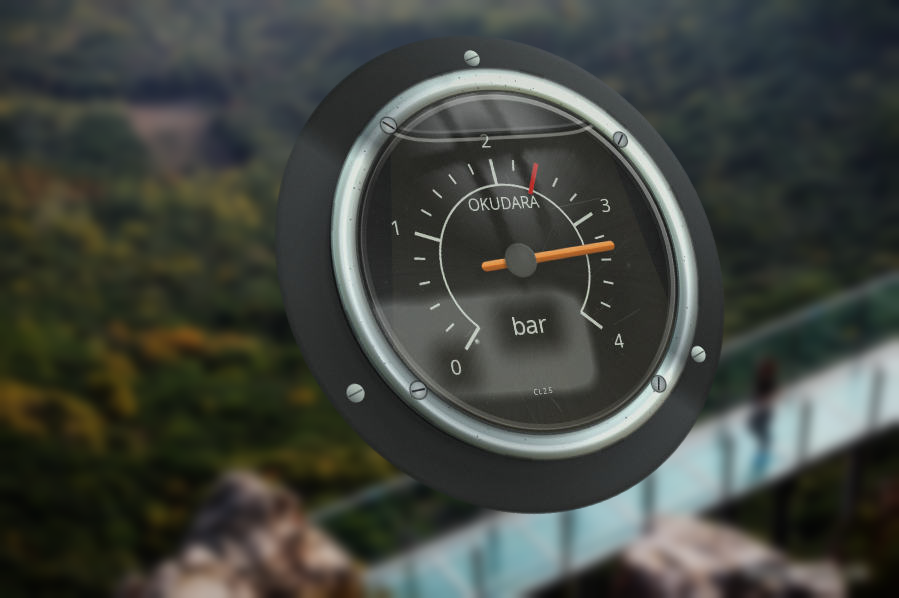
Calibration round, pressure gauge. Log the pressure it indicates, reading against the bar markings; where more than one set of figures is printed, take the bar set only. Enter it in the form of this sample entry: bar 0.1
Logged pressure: bar 3.3
